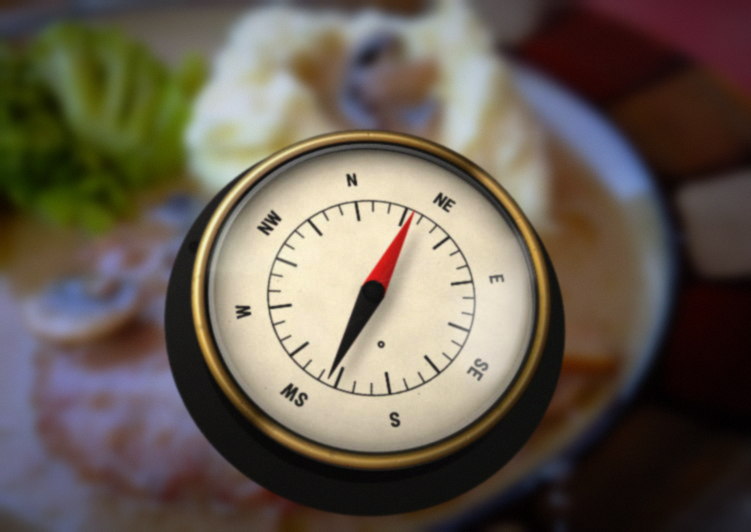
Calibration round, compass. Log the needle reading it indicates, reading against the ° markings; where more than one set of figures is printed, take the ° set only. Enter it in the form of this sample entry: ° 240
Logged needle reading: ° 35
